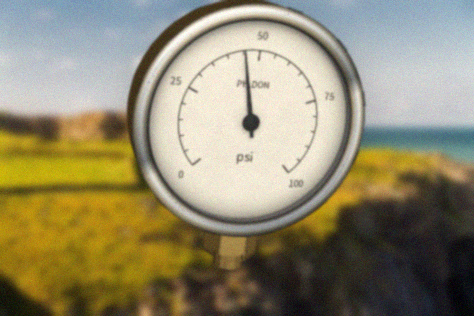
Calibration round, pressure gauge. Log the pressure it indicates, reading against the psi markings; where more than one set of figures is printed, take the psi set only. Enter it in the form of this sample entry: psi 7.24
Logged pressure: psi 45
